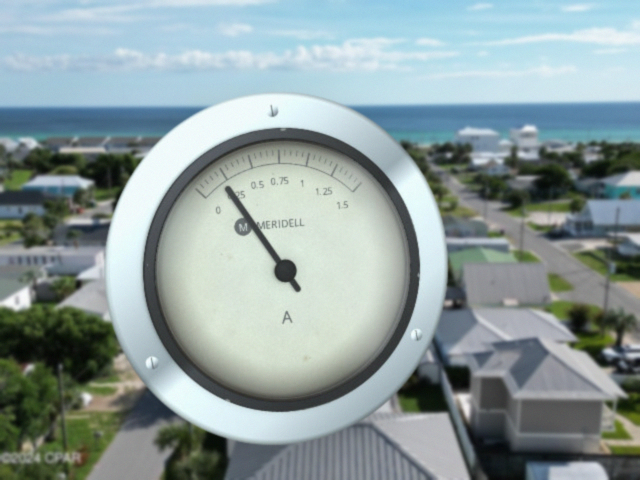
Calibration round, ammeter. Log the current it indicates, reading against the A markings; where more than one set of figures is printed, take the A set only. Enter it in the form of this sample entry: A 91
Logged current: A 0.2
